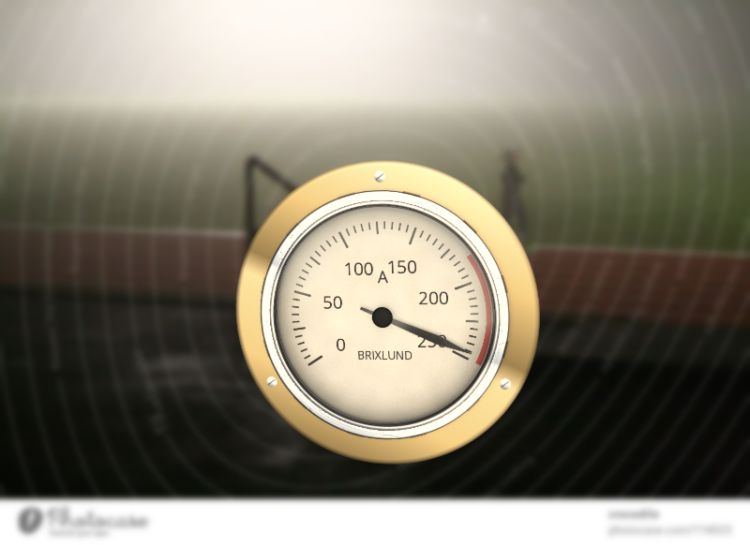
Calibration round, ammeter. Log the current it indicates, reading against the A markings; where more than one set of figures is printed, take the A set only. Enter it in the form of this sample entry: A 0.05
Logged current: A 245
